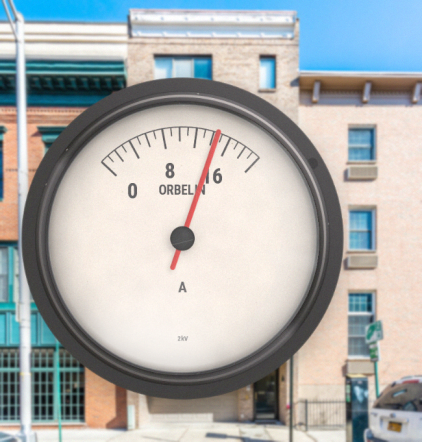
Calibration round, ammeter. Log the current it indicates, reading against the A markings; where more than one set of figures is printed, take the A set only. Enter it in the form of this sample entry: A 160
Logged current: A 14.5
